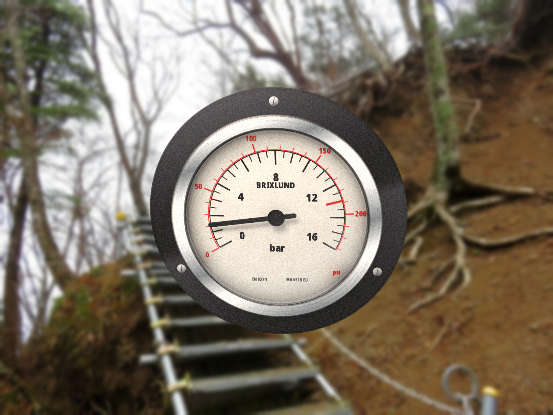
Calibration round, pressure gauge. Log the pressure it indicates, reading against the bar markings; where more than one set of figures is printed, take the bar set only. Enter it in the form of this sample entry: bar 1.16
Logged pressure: bar 1.5
